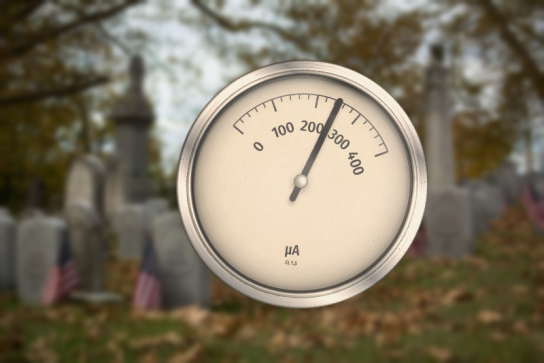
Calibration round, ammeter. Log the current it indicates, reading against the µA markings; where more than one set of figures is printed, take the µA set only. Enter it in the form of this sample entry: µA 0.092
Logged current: µA 250
